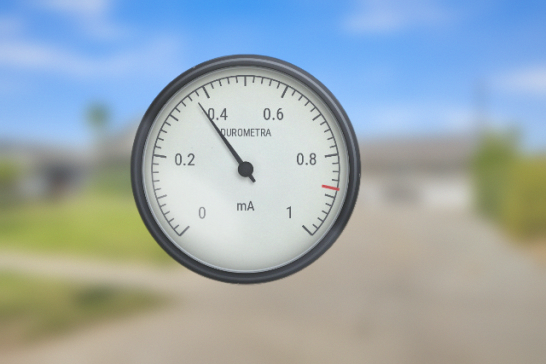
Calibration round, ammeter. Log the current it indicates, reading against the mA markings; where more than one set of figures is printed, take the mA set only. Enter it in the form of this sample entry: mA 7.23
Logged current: mA 0.37
